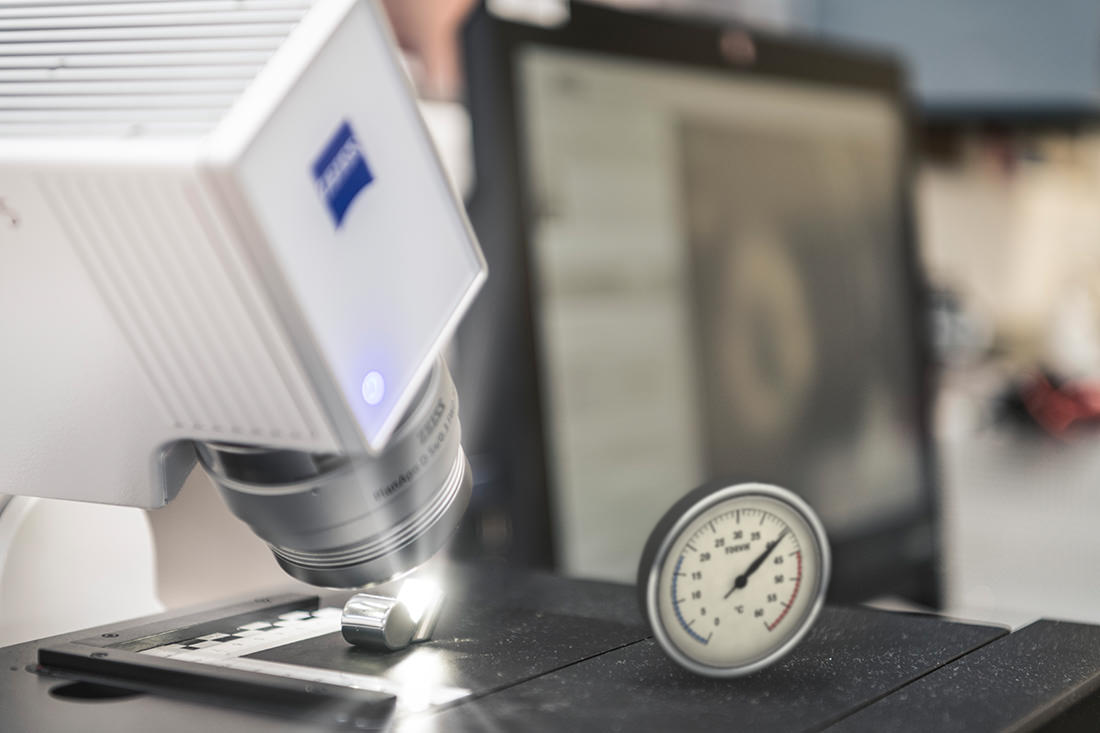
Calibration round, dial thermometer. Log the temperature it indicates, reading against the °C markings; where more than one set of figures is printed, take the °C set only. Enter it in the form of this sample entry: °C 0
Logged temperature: °C 40
